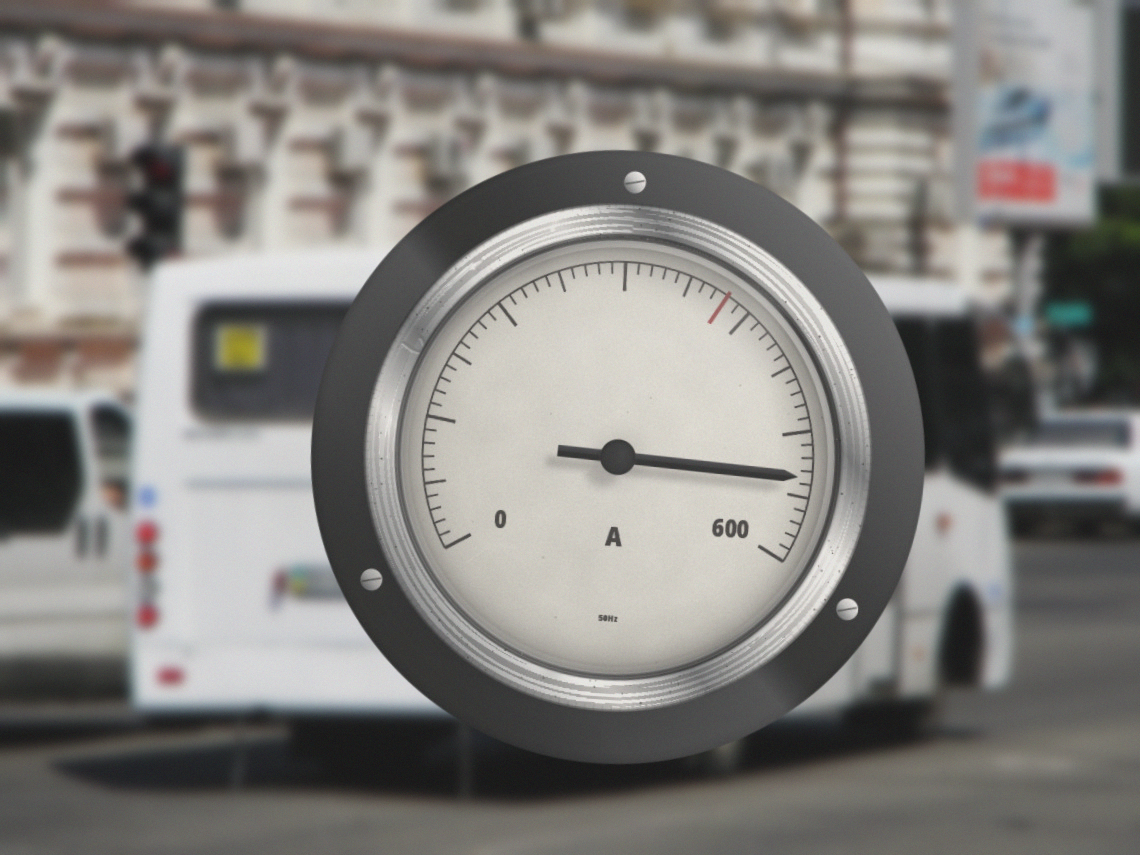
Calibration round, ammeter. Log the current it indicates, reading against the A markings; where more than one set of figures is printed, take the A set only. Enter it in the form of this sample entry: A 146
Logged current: A 535
